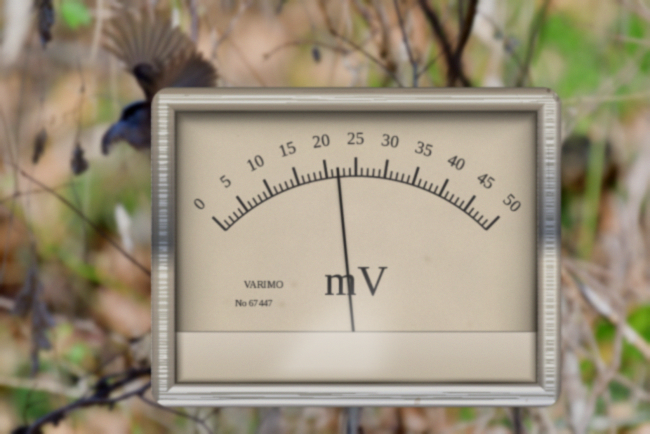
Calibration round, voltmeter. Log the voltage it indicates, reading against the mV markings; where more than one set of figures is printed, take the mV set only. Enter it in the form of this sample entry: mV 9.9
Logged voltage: mV 22
